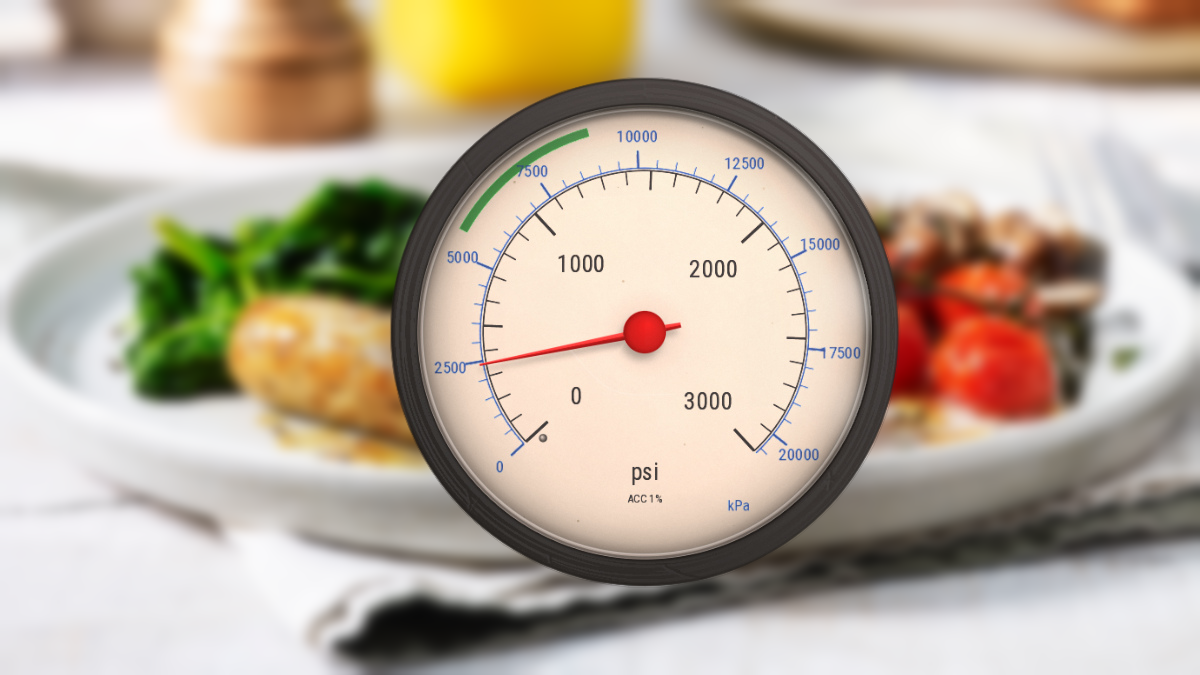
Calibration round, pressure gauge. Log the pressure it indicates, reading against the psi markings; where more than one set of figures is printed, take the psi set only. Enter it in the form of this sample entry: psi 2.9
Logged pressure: psi 350
